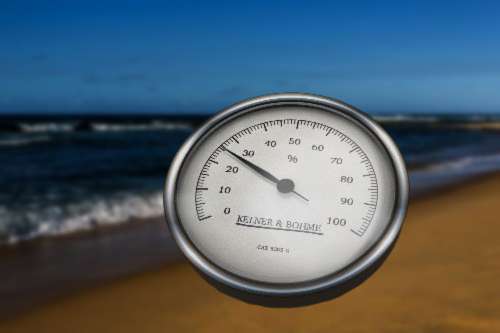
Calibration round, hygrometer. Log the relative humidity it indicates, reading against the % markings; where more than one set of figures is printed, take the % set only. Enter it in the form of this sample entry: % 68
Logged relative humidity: % 25
